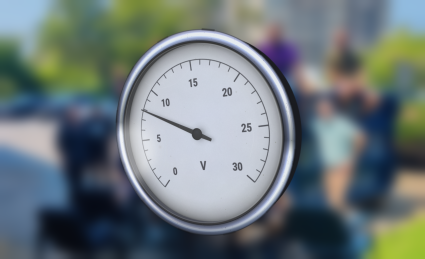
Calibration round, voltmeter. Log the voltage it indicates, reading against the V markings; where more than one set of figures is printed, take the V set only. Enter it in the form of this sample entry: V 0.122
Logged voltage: V 8
